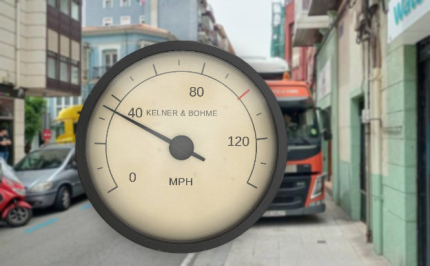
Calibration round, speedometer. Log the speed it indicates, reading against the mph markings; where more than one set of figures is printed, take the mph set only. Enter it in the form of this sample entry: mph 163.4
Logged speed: mph 35
